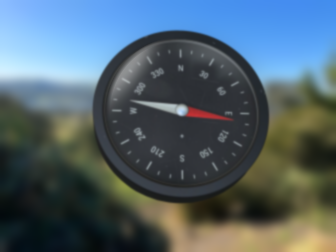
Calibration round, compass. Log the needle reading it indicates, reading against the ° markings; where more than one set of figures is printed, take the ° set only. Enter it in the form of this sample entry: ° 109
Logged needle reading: ° 100
